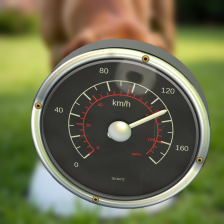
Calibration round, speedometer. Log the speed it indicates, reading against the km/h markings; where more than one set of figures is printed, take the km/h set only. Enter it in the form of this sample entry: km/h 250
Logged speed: km/h 130
